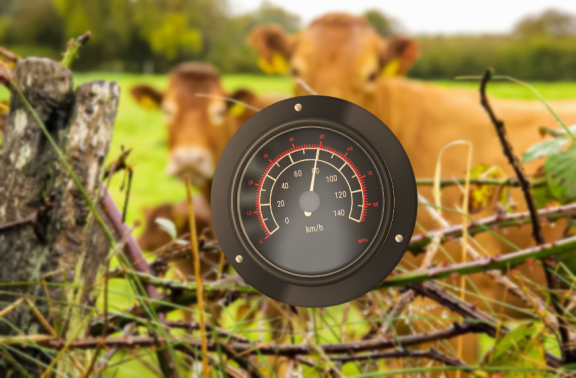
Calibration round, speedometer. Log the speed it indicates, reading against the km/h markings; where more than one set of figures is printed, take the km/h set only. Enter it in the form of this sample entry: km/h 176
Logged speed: km/h 80
